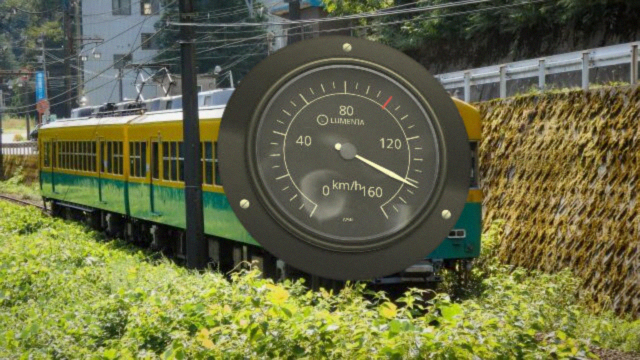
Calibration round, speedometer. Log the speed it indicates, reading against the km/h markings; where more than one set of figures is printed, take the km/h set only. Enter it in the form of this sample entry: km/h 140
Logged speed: km/h 142.5
